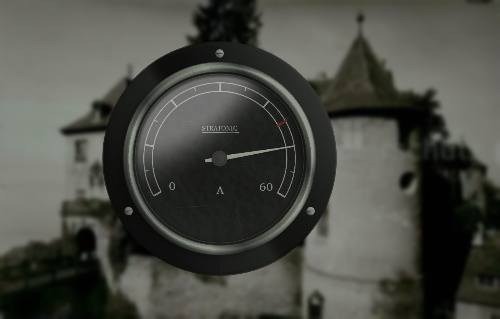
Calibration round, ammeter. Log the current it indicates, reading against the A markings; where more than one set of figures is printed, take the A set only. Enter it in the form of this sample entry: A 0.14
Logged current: A 50
